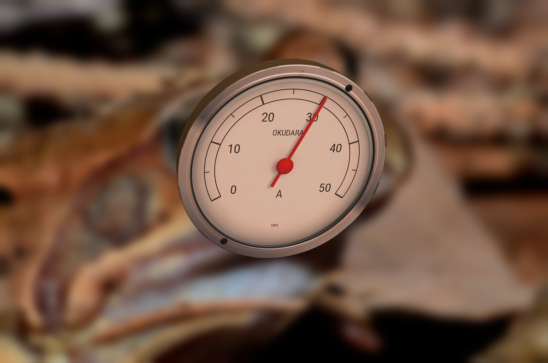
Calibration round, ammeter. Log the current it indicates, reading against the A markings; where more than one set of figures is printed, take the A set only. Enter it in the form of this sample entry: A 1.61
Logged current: A 30
